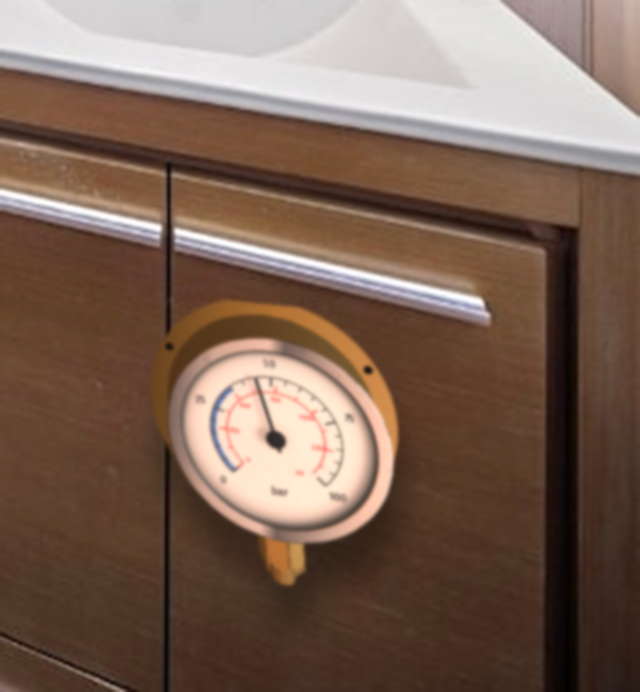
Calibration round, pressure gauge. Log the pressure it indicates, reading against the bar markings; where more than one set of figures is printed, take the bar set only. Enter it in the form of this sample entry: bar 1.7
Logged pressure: bar 45
